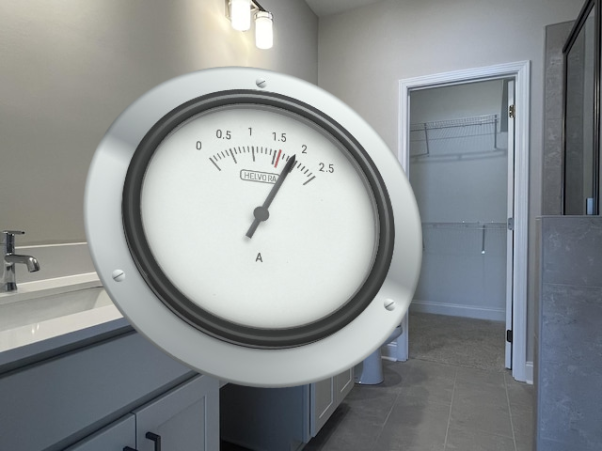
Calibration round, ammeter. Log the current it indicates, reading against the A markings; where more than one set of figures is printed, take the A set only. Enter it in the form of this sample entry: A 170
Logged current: A 1.9
